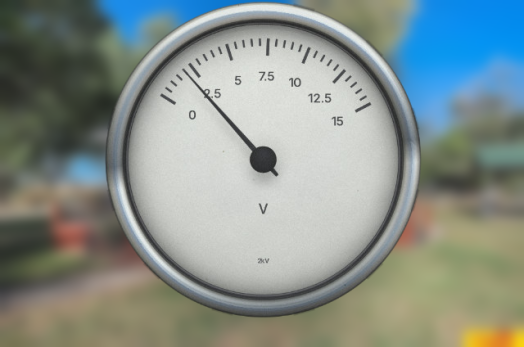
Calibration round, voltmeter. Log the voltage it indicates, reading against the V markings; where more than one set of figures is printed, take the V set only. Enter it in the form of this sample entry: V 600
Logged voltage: V 2
